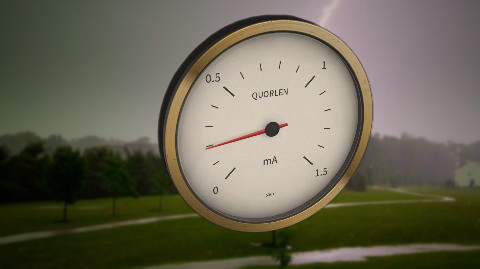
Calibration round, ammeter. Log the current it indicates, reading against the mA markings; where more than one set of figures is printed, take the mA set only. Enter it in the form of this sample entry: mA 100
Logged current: mA 0.2
